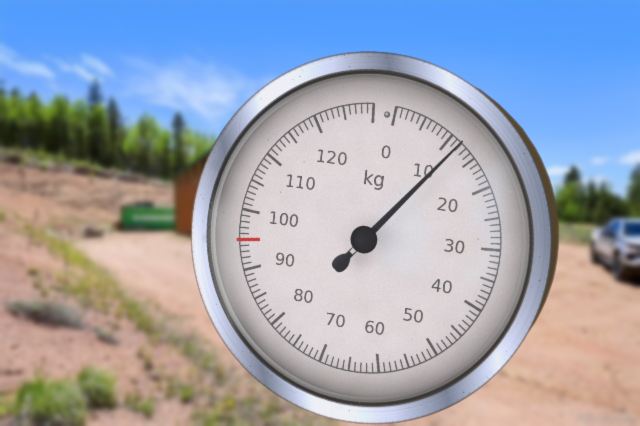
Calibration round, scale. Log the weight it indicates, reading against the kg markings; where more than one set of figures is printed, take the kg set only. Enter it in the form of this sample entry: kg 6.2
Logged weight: kg 12
